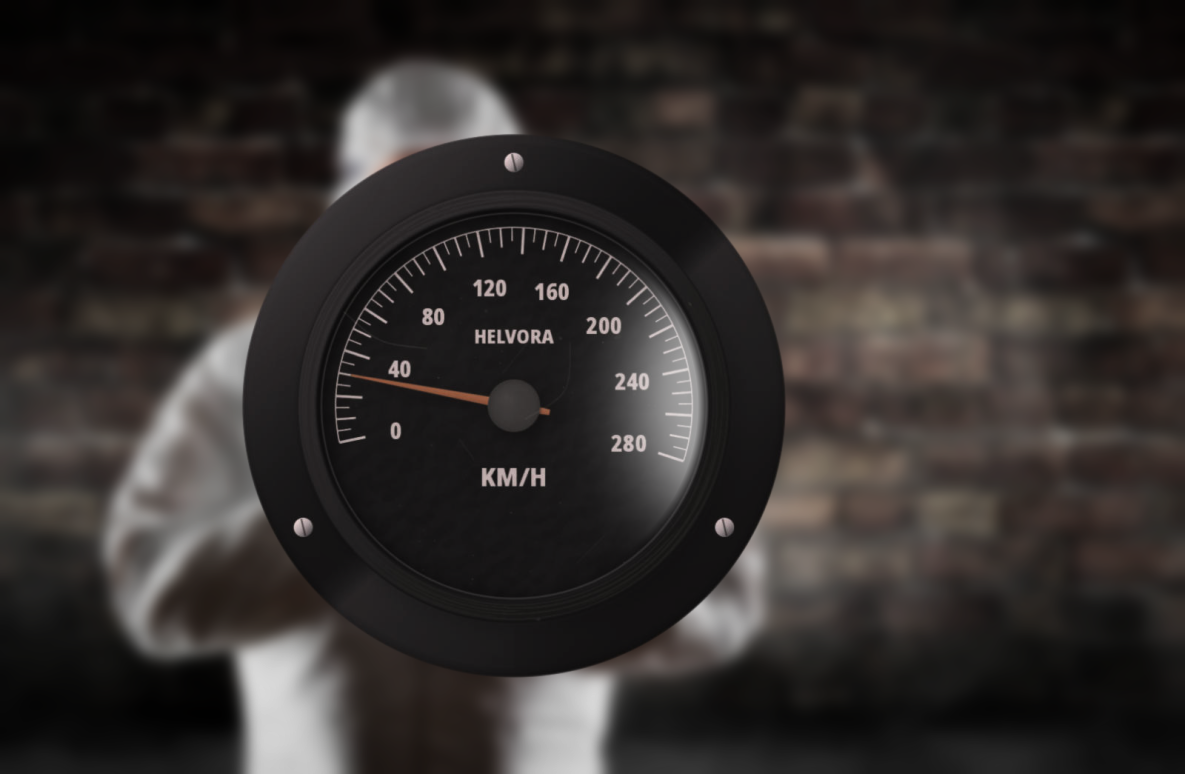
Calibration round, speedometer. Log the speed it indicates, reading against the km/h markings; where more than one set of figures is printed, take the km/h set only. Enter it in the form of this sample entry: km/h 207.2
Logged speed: km/h 30
